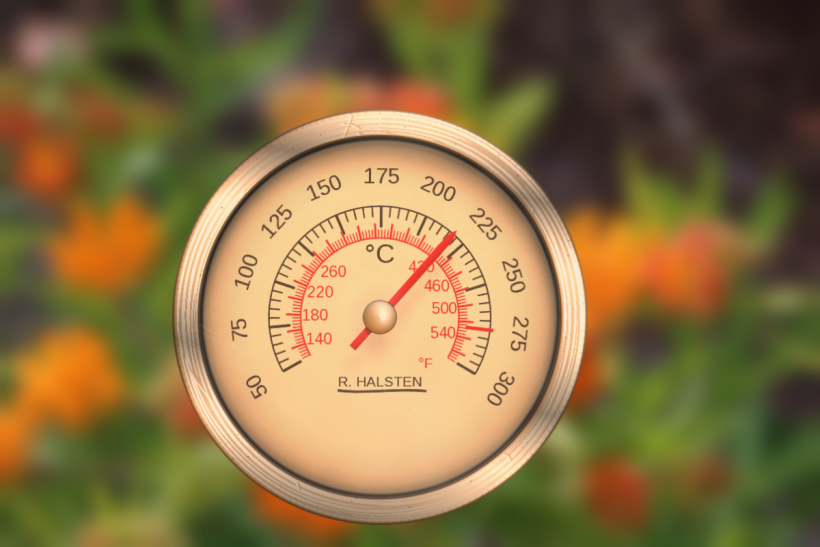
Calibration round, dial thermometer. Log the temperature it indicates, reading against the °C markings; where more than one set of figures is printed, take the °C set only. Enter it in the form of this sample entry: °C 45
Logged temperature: °C 217.5
